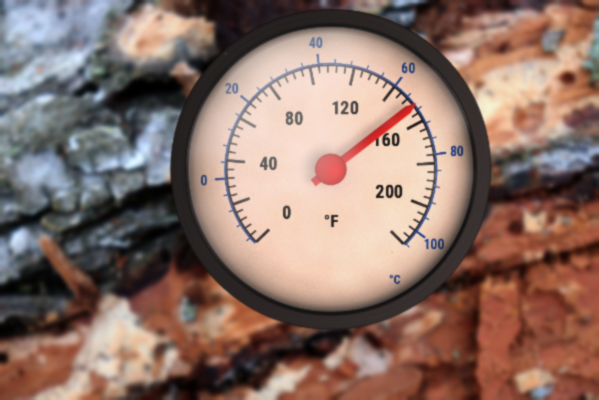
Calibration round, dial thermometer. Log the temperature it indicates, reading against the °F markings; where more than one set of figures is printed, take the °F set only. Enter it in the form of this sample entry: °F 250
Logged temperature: °F 152
